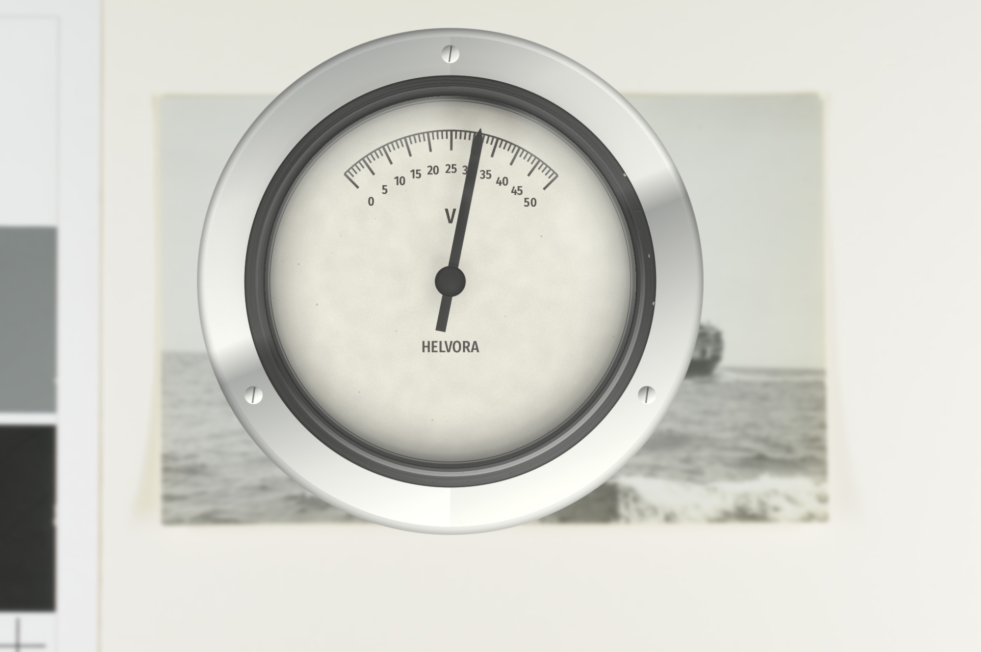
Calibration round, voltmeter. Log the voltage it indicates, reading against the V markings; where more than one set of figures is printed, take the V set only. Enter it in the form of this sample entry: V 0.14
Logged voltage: V 31
